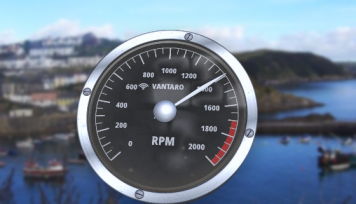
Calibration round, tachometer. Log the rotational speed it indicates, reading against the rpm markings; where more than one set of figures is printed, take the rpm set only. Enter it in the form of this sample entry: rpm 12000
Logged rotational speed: rpm 1400
